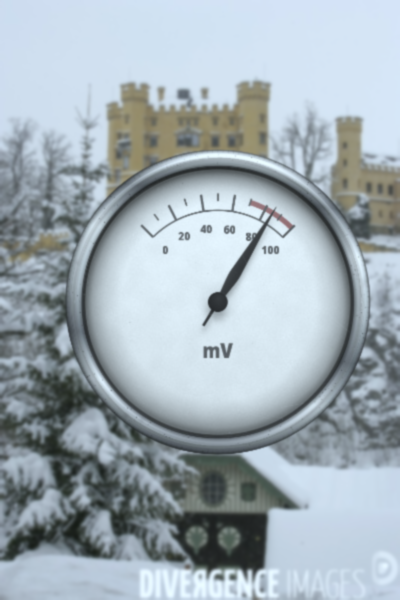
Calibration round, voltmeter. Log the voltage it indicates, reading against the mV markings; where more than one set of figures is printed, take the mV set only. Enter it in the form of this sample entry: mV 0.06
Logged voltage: mV 85
